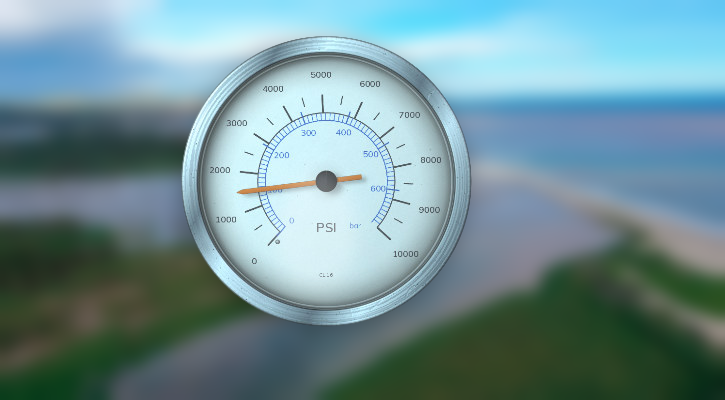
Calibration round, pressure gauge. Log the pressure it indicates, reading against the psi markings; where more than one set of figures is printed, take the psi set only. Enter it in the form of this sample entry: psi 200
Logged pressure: psi 1500
